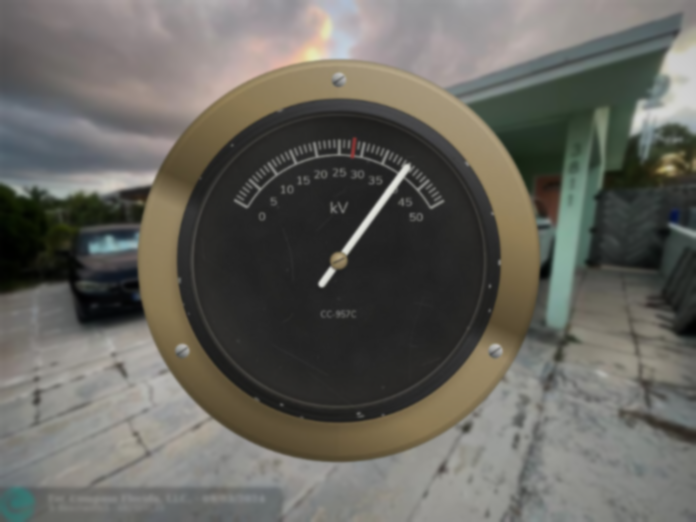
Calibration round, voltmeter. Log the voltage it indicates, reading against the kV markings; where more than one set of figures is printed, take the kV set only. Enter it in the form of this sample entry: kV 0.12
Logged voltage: kV 40
